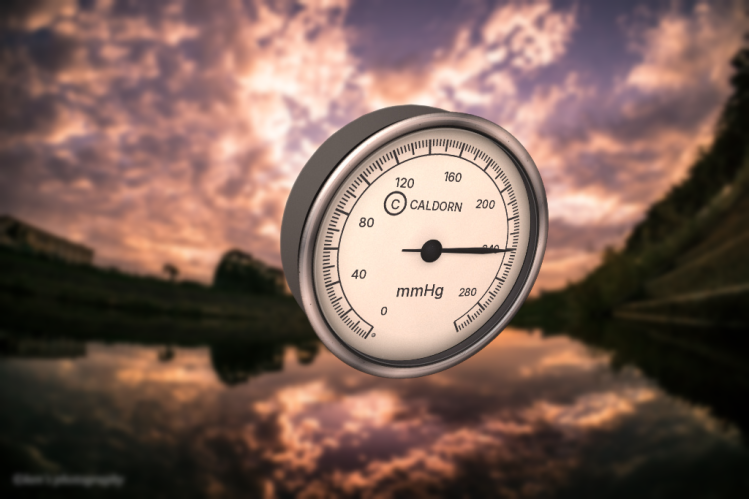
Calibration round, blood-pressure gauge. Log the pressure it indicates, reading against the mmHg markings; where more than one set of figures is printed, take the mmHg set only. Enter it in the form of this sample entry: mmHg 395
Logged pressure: mmHg 240
